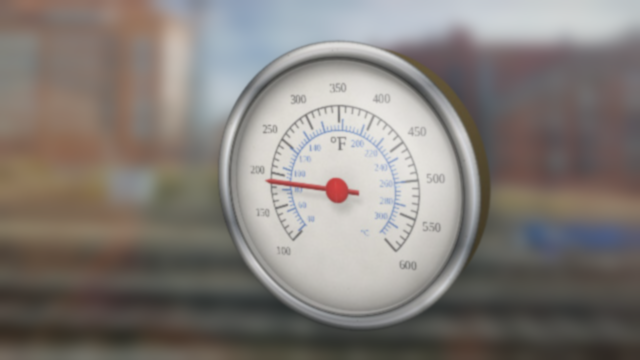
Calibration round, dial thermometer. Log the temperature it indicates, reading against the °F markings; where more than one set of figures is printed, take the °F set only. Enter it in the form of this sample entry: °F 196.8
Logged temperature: °F 190
